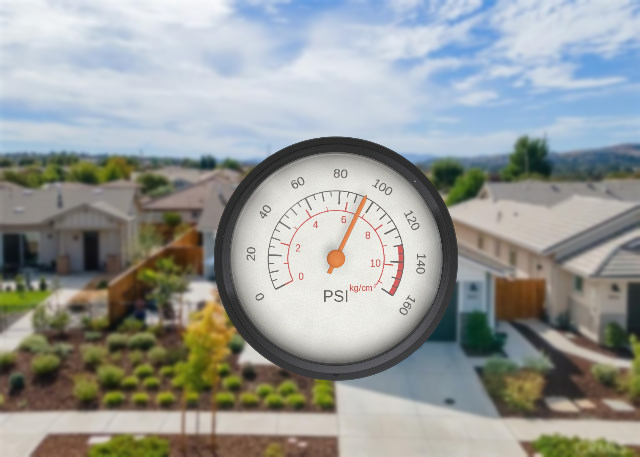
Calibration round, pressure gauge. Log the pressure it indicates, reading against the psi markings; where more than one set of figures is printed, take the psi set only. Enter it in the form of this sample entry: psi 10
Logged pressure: psi 95
